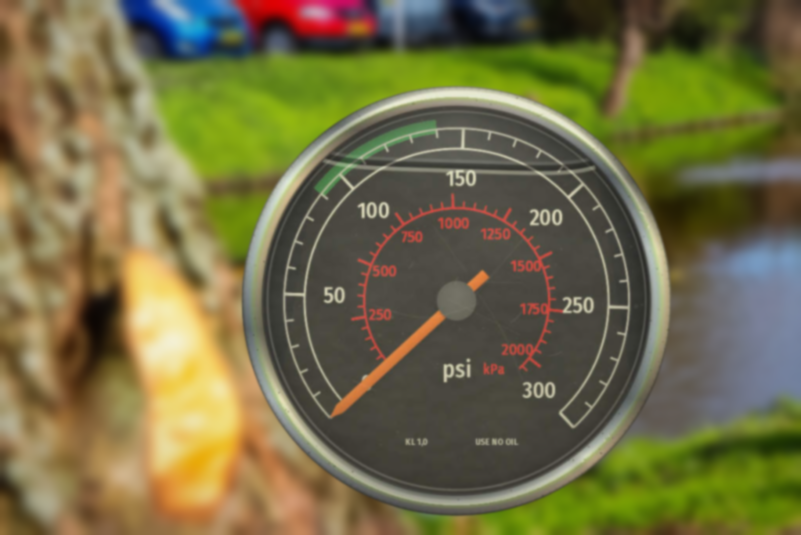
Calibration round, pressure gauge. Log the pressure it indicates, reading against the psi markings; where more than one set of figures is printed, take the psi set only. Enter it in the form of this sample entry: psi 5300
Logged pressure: psi 0
